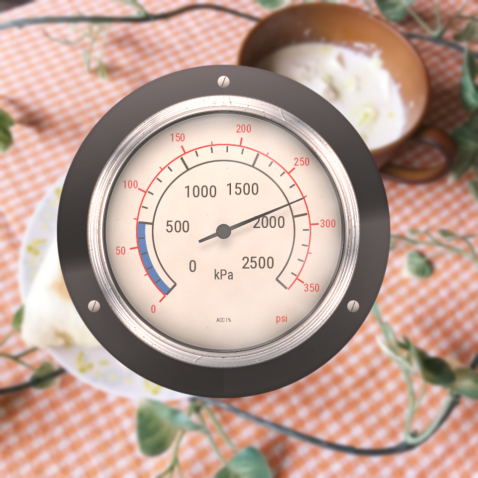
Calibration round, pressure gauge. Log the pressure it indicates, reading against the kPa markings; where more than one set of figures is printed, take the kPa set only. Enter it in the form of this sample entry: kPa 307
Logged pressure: kPa 1900
